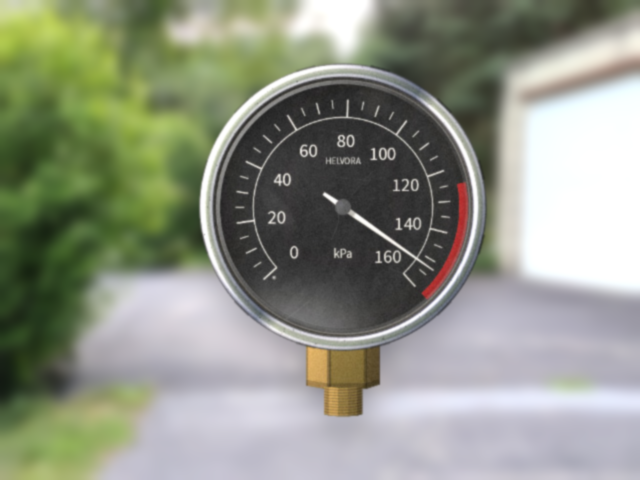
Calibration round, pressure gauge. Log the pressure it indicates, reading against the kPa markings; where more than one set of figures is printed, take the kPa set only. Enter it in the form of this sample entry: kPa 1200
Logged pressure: kPa 152.5
